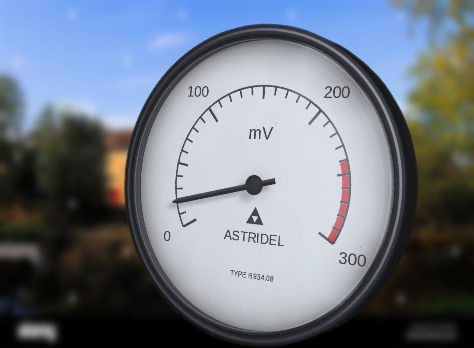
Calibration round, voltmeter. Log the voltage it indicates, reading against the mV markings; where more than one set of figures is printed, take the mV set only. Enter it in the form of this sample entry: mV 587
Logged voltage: mV 20
